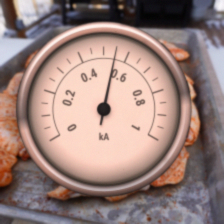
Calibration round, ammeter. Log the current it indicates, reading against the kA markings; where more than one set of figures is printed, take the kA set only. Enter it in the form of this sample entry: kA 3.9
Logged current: kA 0.55
